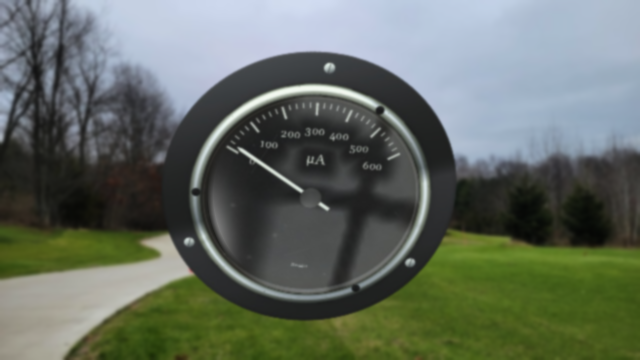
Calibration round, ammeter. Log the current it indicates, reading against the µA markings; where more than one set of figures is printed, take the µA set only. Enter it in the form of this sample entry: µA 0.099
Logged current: µA 20
